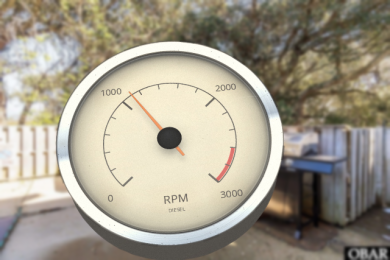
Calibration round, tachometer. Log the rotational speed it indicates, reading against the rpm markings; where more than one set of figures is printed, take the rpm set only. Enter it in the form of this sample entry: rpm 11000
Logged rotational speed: rpm 1100
